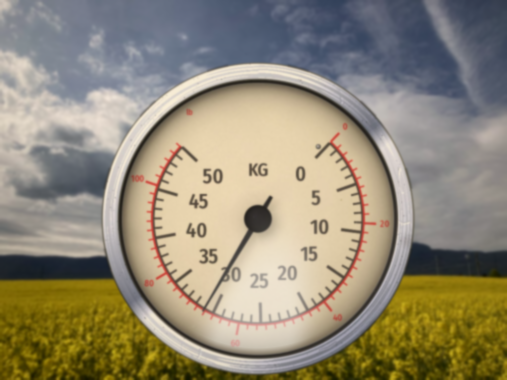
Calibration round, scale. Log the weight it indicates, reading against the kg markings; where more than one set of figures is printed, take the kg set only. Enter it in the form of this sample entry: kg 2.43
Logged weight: kg 31
